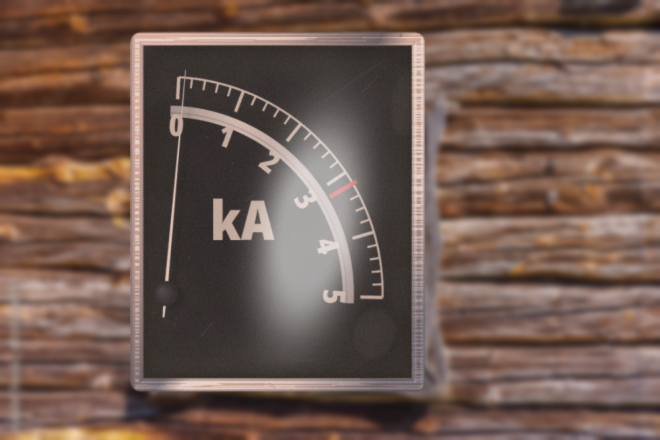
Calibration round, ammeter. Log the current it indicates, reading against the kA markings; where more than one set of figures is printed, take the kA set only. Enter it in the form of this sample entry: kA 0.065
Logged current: kA 0.1
